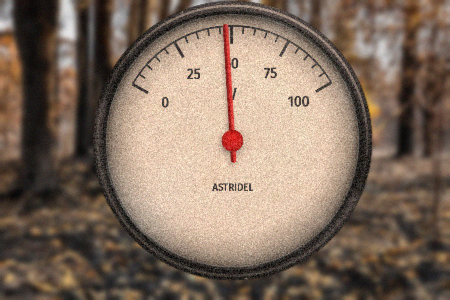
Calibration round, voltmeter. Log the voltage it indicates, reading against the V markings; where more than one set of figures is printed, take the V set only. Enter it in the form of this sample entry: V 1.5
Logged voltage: V 47.5
